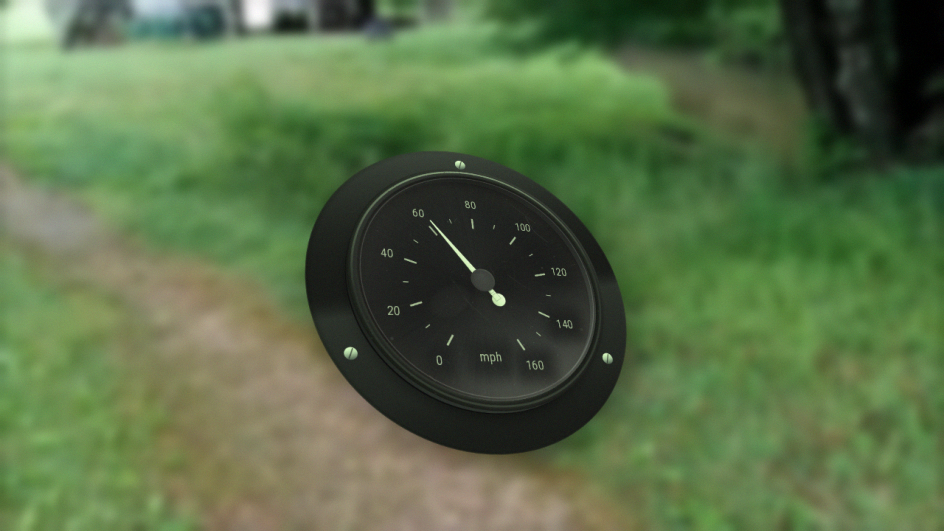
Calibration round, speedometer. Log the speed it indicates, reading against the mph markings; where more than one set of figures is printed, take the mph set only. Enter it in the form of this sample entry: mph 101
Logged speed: mph 60
